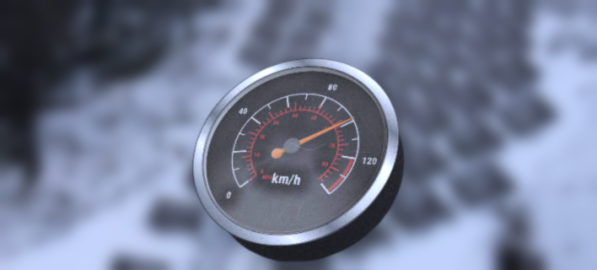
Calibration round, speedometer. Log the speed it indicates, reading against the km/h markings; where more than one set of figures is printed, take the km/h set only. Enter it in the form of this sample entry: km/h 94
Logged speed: km/h 100
